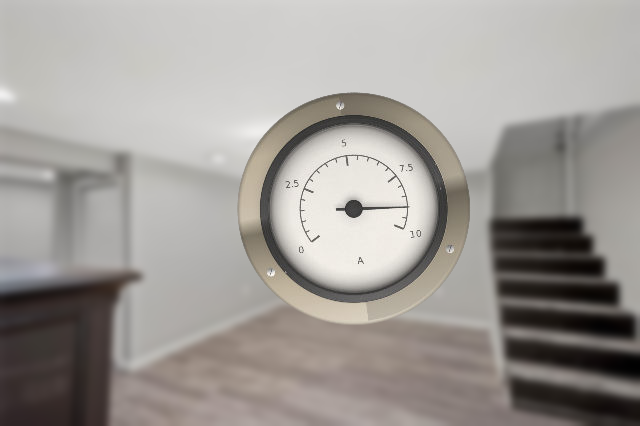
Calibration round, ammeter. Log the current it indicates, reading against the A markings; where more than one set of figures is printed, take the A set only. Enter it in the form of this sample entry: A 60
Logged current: A 9
